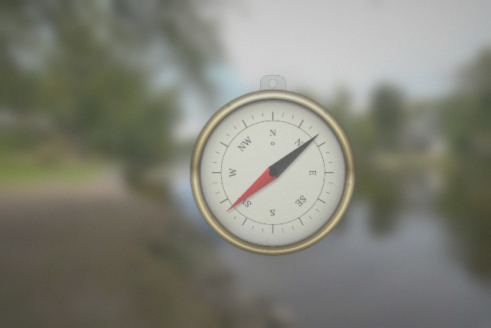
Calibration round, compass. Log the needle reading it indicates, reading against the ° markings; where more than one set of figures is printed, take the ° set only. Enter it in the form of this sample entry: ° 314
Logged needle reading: ° 230
